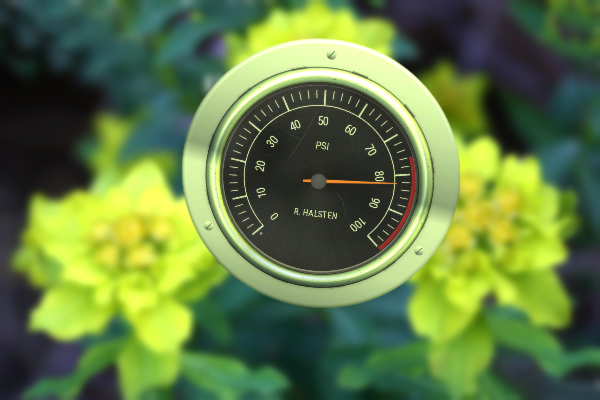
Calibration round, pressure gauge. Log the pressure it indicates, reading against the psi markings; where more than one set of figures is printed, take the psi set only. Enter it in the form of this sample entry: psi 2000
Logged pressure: psi 82
